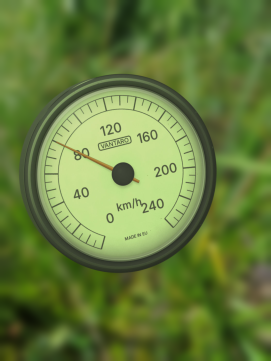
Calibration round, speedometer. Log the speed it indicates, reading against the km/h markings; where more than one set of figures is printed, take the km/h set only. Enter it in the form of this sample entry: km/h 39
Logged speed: km/h 80
